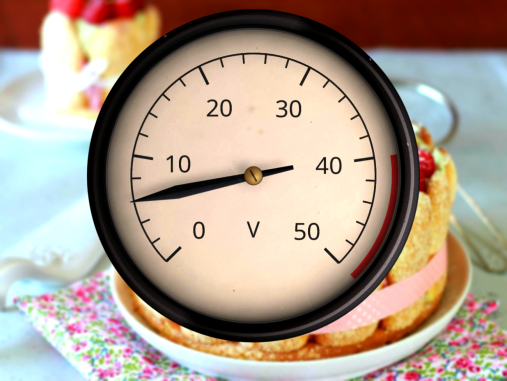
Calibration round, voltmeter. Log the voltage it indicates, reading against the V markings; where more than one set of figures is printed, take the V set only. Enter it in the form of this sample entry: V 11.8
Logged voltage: V 6
